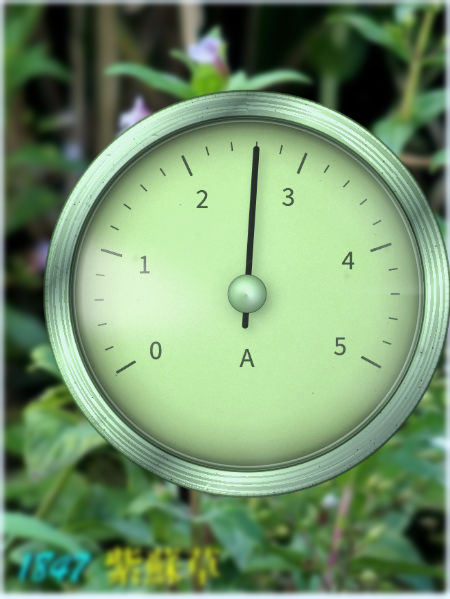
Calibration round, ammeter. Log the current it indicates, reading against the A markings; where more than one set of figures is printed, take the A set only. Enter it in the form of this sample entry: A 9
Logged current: A 2.6
